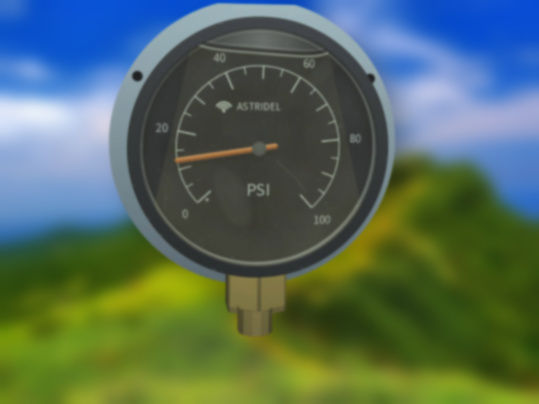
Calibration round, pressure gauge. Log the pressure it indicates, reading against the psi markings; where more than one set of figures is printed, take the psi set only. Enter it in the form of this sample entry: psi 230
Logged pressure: psi 12.5
